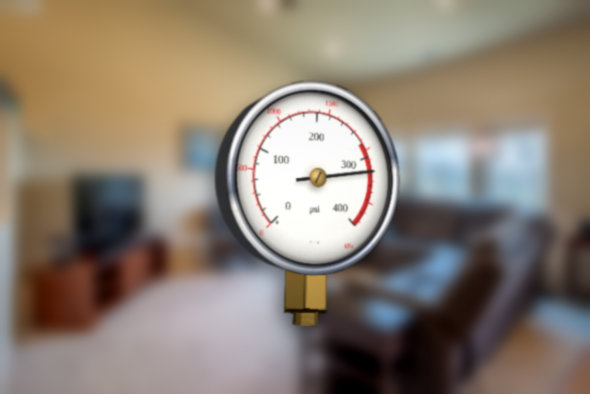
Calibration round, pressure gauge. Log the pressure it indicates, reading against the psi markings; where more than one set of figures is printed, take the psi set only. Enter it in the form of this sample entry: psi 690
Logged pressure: psi 320
